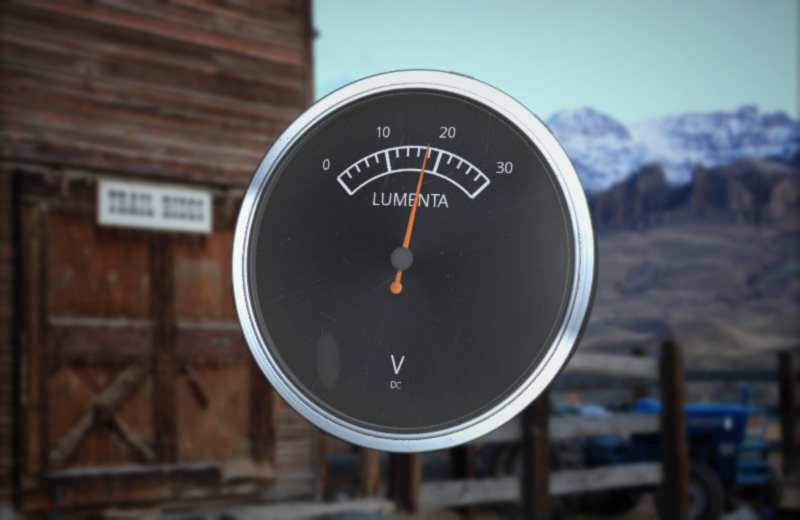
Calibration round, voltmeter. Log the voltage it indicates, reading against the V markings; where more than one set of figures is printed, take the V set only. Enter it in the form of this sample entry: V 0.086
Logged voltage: V 18
